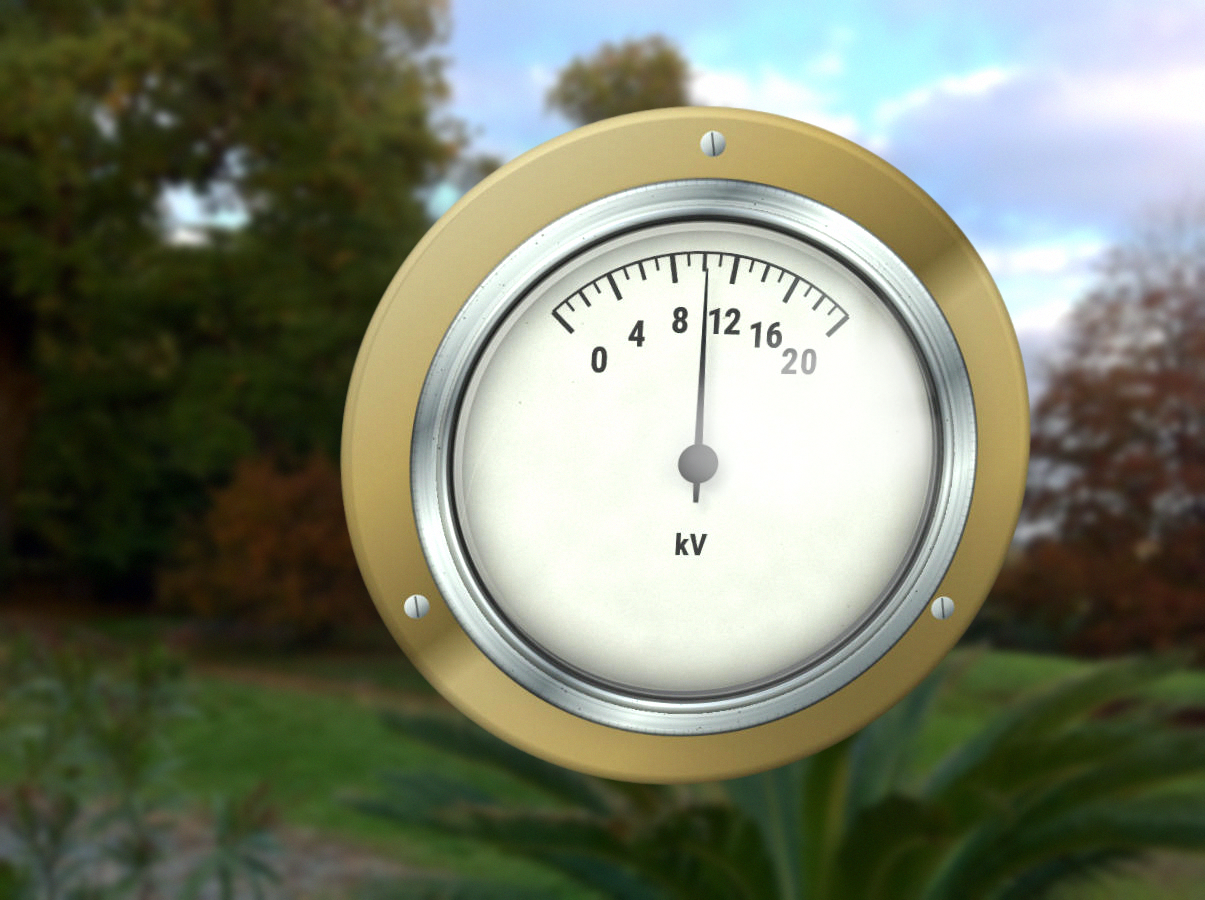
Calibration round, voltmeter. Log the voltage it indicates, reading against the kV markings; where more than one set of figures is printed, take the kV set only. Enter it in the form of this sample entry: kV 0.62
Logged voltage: kV 10
